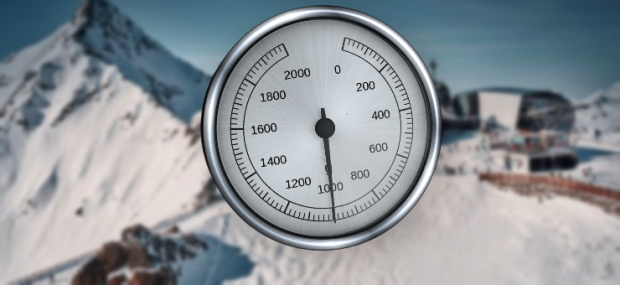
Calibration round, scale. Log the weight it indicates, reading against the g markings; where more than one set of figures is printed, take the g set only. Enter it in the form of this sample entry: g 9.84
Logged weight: g 1000
